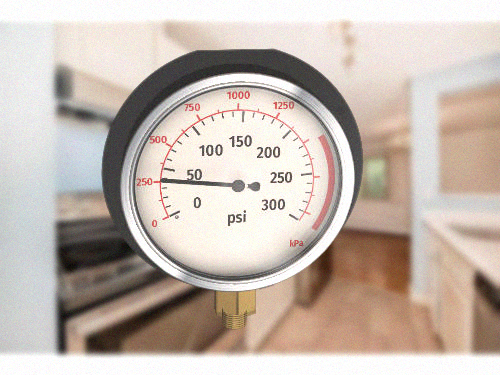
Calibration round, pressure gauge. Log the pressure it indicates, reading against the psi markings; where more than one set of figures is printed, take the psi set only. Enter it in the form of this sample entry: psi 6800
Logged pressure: psi 40
